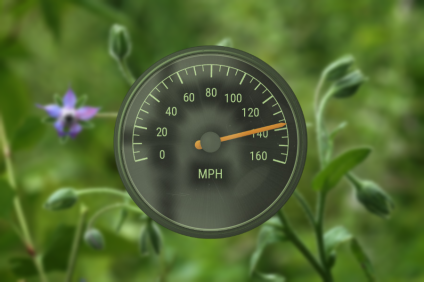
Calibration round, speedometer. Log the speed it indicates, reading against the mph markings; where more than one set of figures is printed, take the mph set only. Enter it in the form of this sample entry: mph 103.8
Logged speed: mph 137.5
